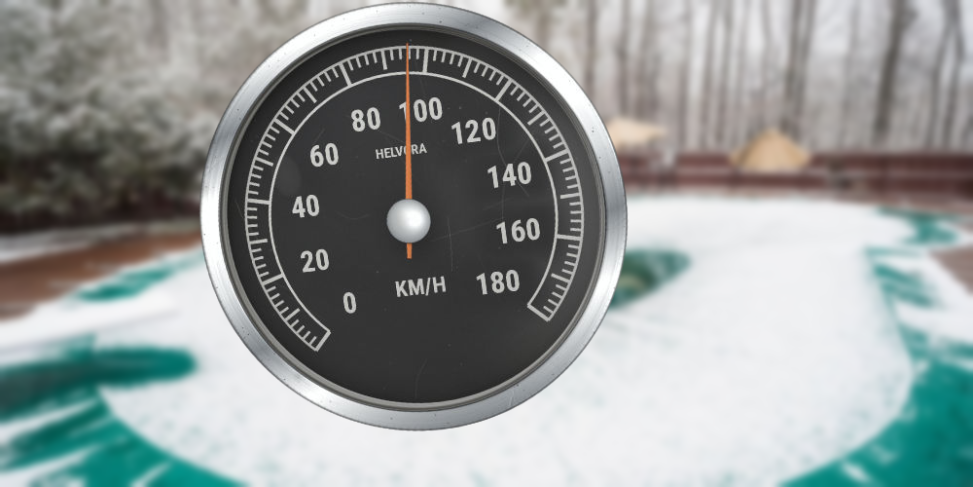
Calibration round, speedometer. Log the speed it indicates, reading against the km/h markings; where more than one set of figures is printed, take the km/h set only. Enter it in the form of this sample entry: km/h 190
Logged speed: km/h 96
